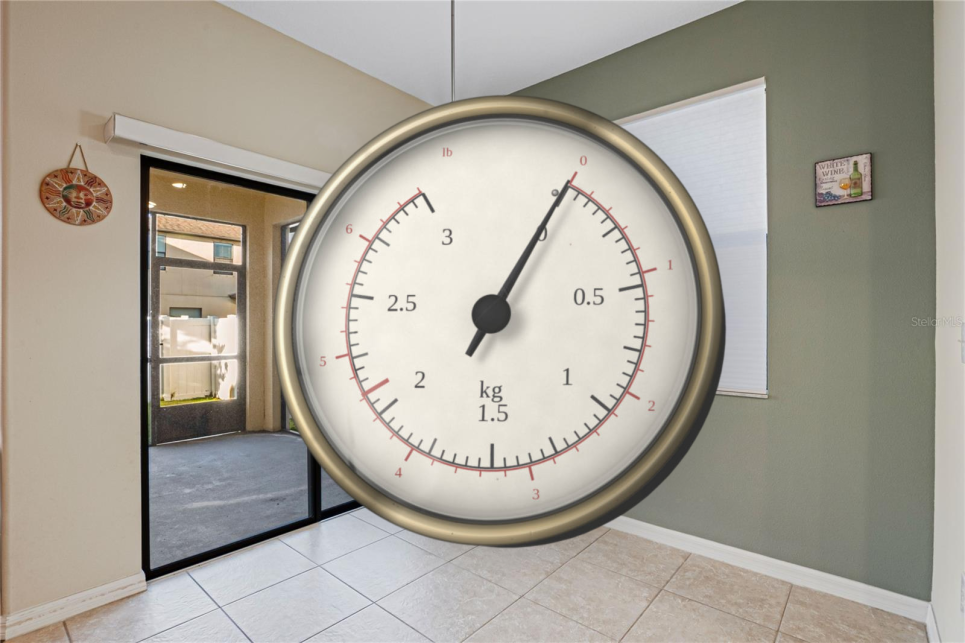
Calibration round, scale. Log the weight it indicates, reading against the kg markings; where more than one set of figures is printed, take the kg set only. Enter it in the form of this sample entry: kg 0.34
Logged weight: kg 0
